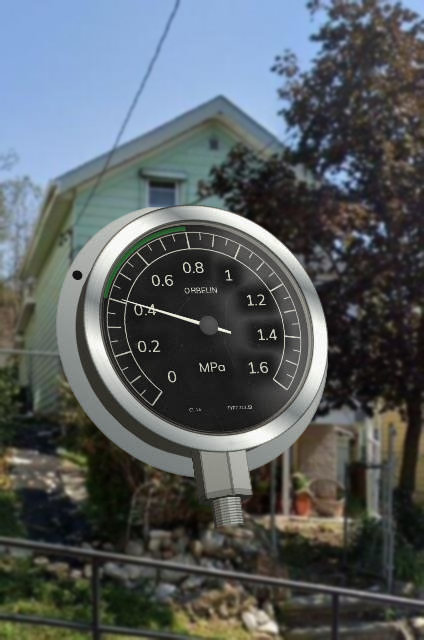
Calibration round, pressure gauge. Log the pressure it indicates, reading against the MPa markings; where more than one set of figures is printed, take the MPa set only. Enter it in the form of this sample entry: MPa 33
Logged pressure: MPa 0.4
